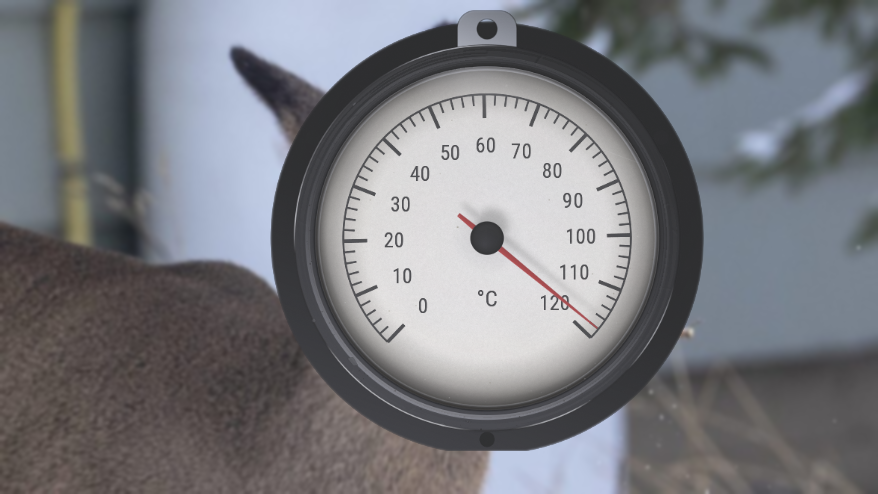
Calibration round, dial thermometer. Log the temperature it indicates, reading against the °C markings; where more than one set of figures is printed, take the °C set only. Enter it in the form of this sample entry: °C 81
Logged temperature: °C 118
